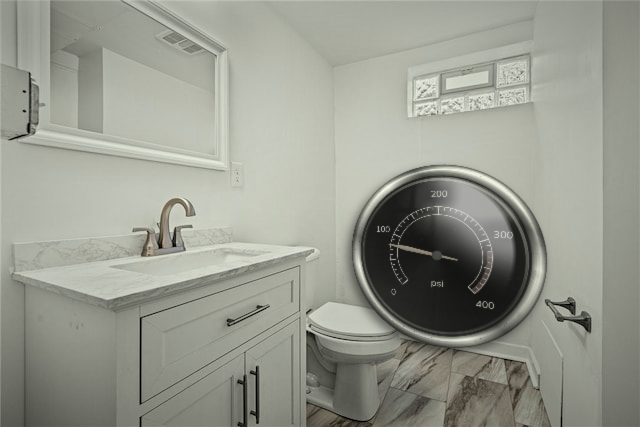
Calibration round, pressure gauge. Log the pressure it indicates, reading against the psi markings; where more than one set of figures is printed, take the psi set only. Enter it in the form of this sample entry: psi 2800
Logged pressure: psi 80
